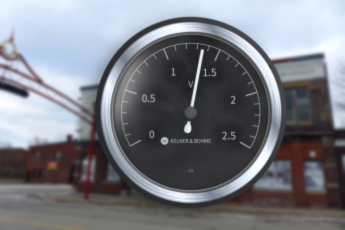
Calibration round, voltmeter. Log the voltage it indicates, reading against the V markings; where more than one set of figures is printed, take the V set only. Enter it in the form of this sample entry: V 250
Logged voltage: V 1.35
